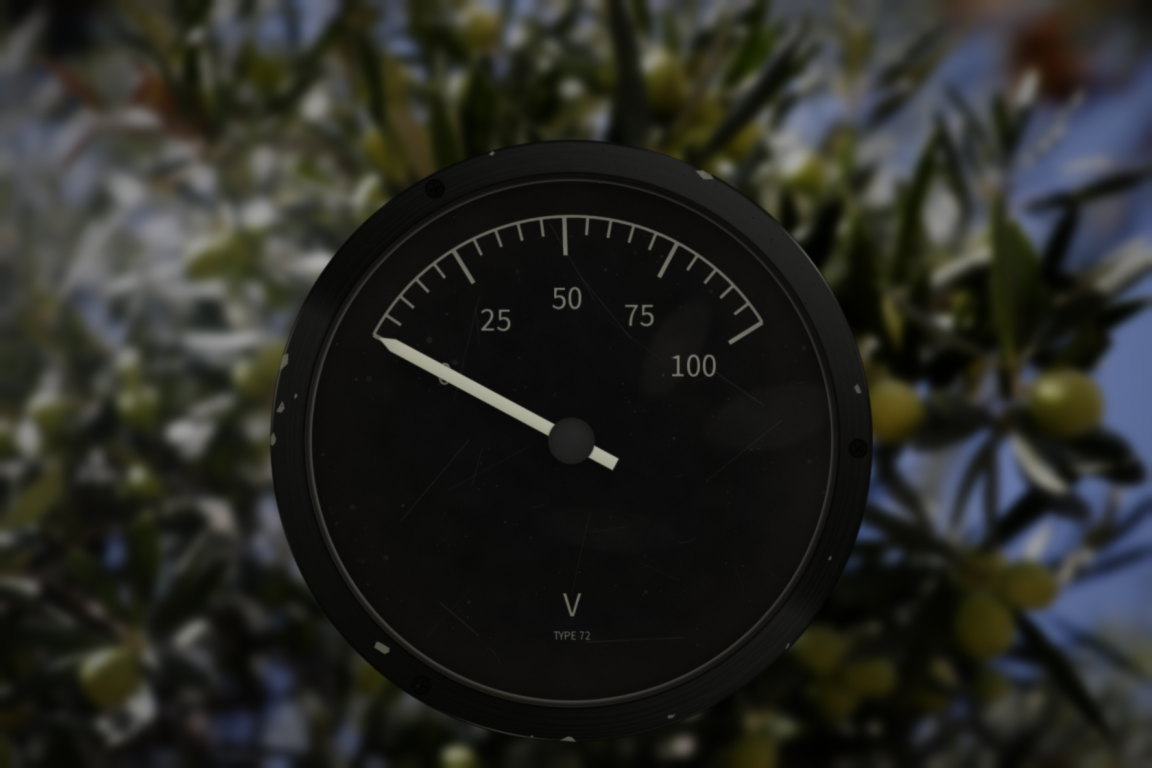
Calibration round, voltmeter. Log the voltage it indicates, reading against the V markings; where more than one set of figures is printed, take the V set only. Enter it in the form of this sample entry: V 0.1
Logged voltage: V 0
